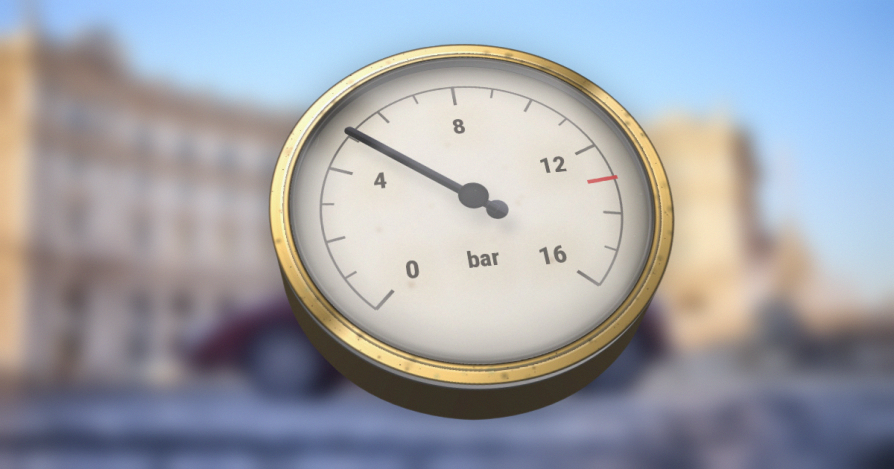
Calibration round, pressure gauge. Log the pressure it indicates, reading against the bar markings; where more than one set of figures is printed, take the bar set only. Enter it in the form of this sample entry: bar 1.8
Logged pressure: bar 5
